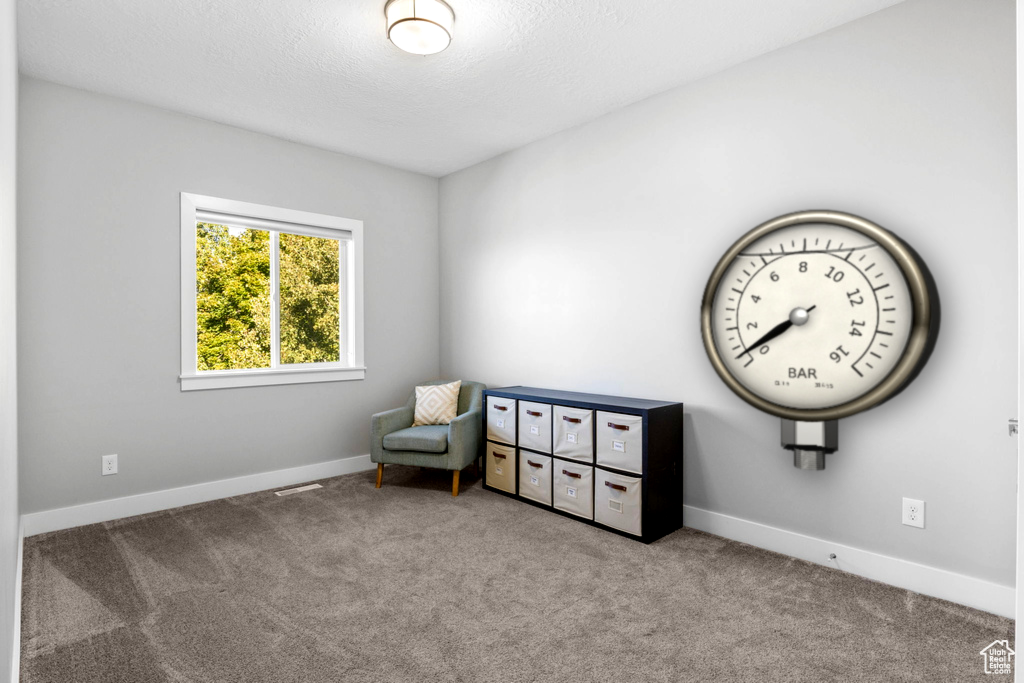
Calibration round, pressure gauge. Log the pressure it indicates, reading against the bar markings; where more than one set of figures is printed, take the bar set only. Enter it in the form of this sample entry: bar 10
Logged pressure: bar 0.5
